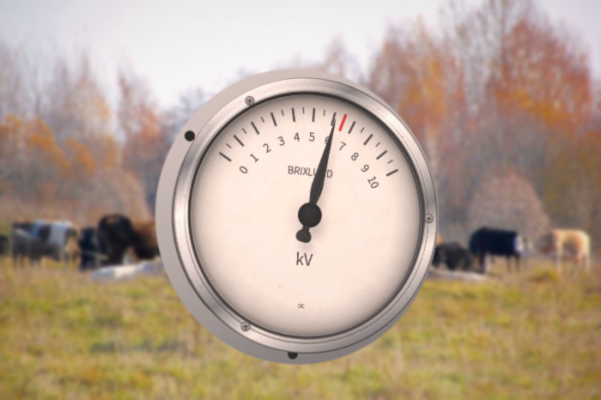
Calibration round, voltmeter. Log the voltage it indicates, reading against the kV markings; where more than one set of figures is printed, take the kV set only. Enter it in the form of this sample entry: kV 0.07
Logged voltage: kV 6
